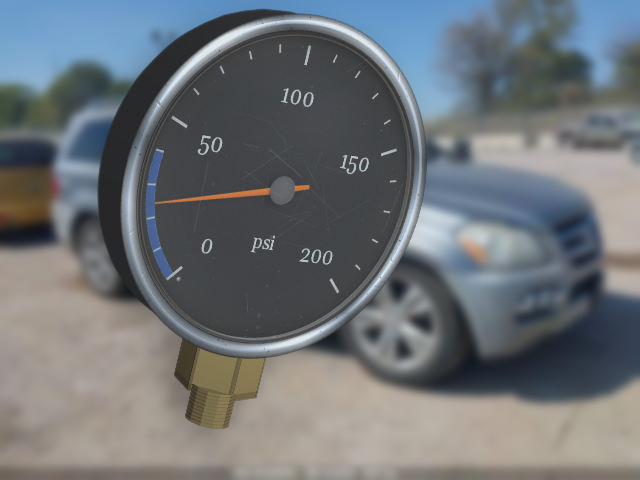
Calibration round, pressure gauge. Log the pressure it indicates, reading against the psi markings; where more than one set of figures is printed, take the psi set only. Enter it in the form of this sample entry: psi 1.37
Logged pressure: psi 25
